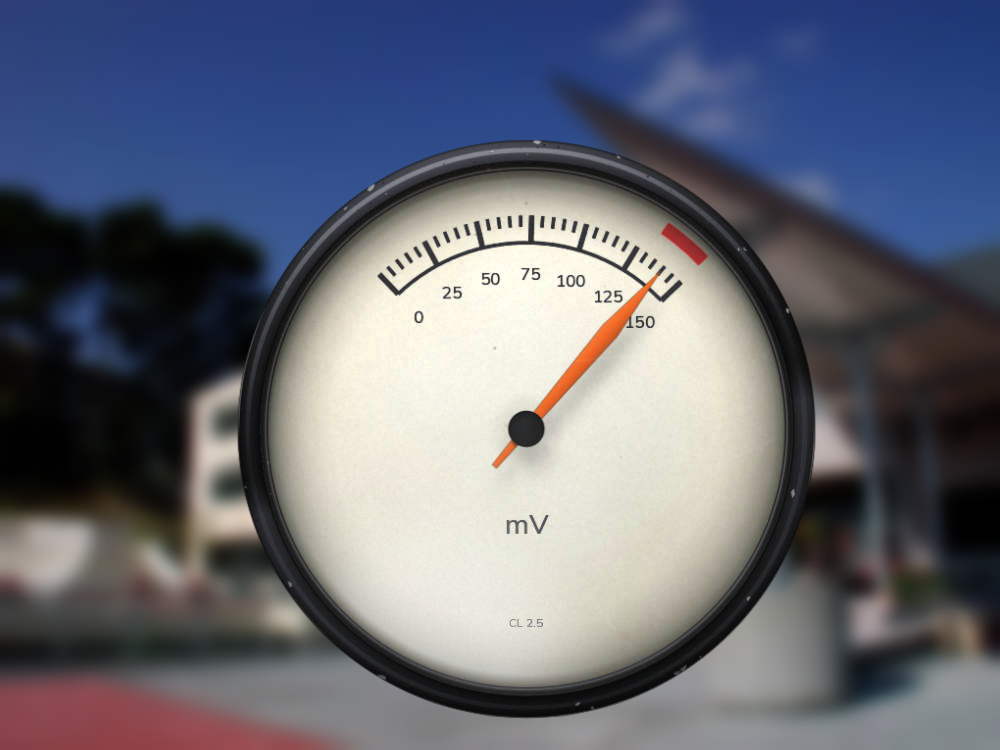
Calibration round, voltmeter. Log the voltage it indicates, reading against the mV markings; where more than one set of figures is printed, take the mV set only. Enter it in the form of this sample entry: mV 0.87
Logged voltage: mV 140
